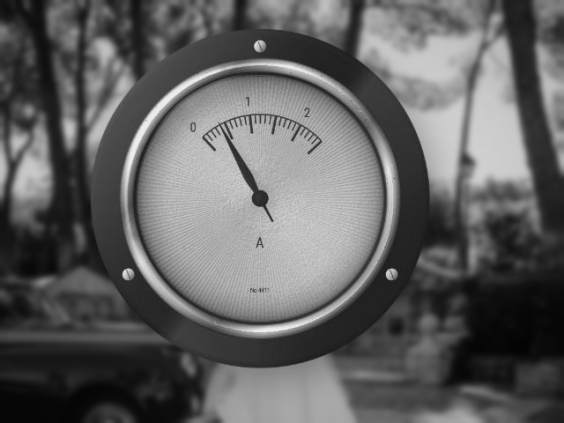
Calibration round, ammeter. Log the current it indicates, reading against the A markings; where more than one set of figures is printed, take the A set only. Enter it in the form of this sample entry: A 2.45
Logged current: A 0.4
